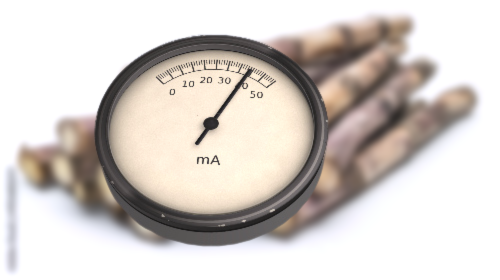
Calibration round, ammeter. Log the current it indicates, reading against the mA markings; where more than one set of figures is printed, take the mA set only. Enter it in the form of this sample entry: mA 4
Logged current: mA 40
